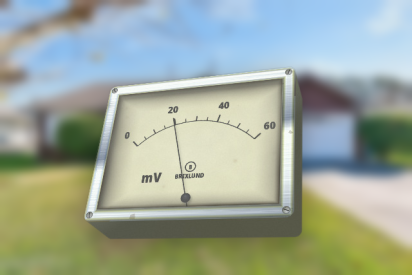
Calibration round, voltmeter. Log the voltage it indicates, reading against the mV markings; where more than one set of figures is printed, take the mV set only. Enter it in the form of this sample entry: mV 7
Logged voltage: mV 20
